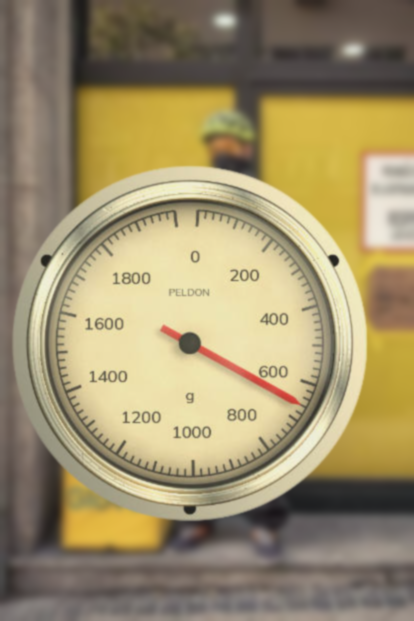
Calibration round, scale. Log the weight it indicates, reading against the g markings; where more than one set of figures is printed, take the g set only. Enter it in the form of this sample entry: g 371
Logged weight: g 660
